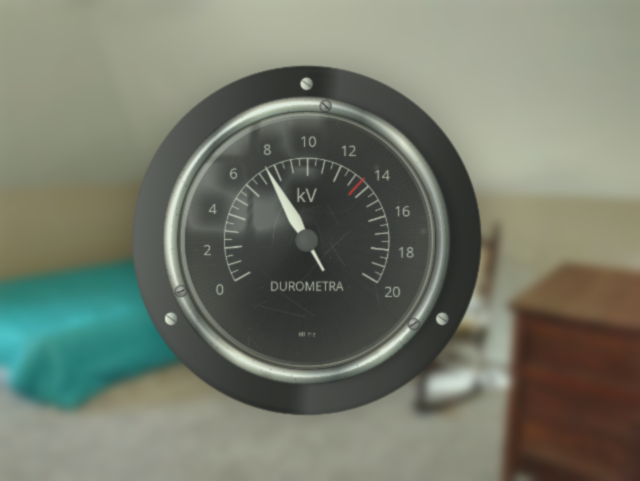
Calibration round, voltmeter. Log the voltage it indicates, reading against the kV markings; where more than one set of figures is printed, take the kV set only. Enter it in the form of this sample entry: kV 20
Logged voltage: kV 7.5
